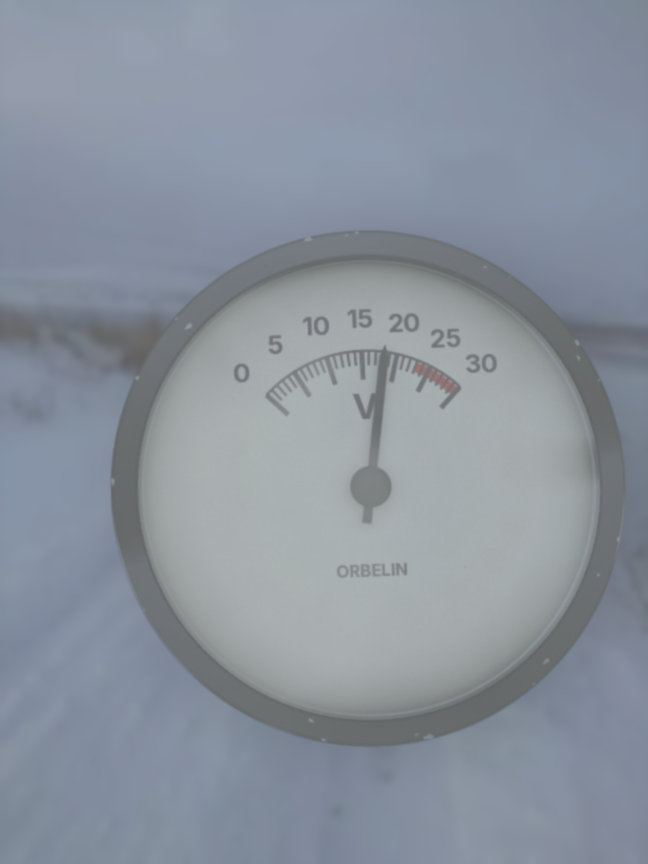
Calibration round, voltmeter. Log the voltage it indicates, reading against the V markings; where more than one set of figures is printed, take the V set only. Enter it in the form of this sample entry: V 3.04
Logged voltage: V 18
